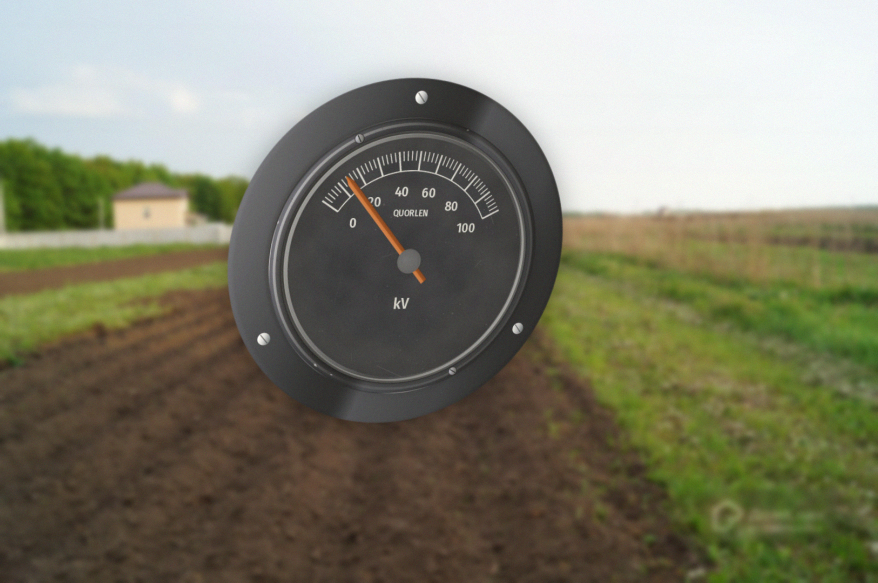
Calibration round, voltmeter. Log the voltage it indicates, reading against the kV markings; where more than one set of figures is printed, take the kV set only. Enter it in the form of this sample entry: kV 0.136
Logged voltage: kV 14
